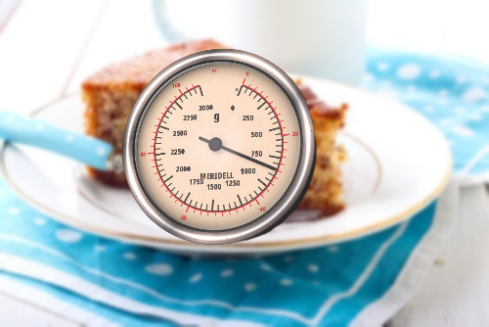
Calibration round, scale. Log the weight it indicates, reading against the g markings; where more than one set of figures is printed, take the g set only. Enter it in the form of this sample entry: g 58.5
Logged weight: g 850
